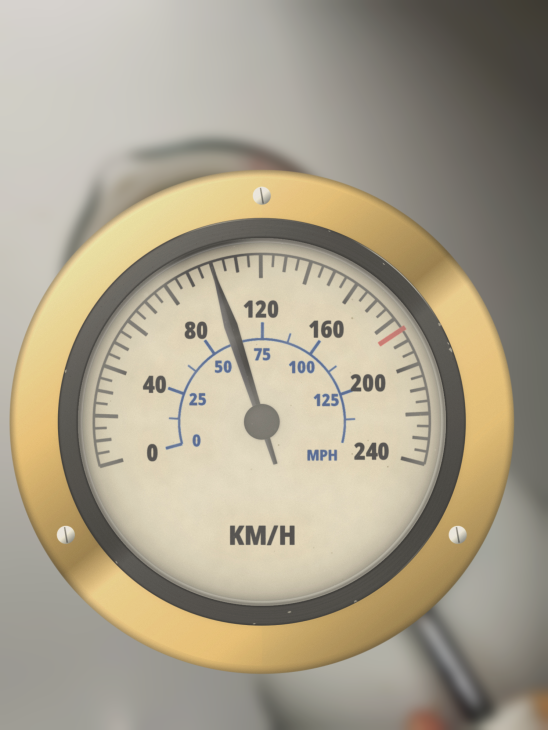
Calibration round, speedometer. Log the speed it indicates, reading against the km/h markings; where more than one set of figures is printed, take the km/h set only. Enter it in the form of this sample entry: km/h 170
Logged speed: km/h 100
